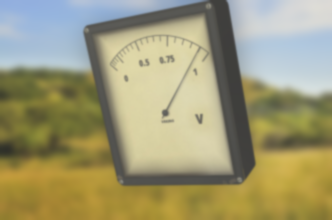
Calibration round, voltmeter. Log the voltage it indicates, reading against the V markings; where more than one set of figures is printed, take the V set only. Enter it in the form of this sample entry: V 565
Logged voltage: V 0.95
